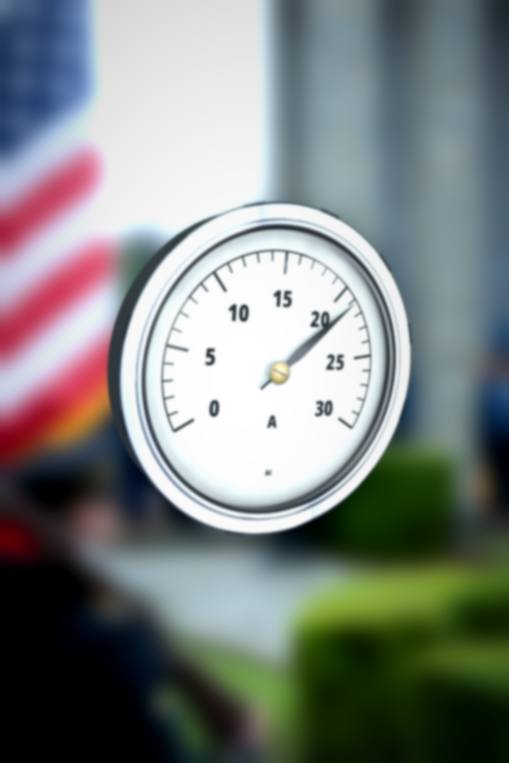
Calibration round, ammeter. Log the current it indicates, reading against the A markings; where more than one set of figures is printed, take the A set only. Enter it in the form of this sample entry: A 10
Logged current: A 21
